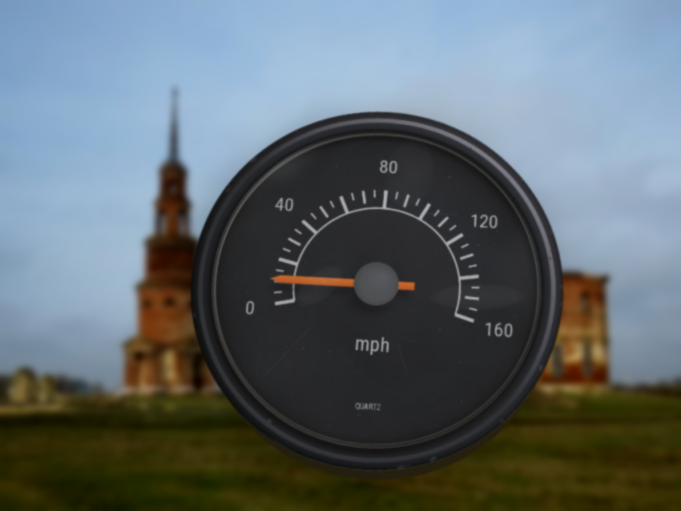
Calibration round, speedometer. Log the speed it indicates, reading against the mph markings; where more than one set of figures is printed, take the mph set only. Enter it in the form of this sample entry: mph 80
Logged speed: mph 10
